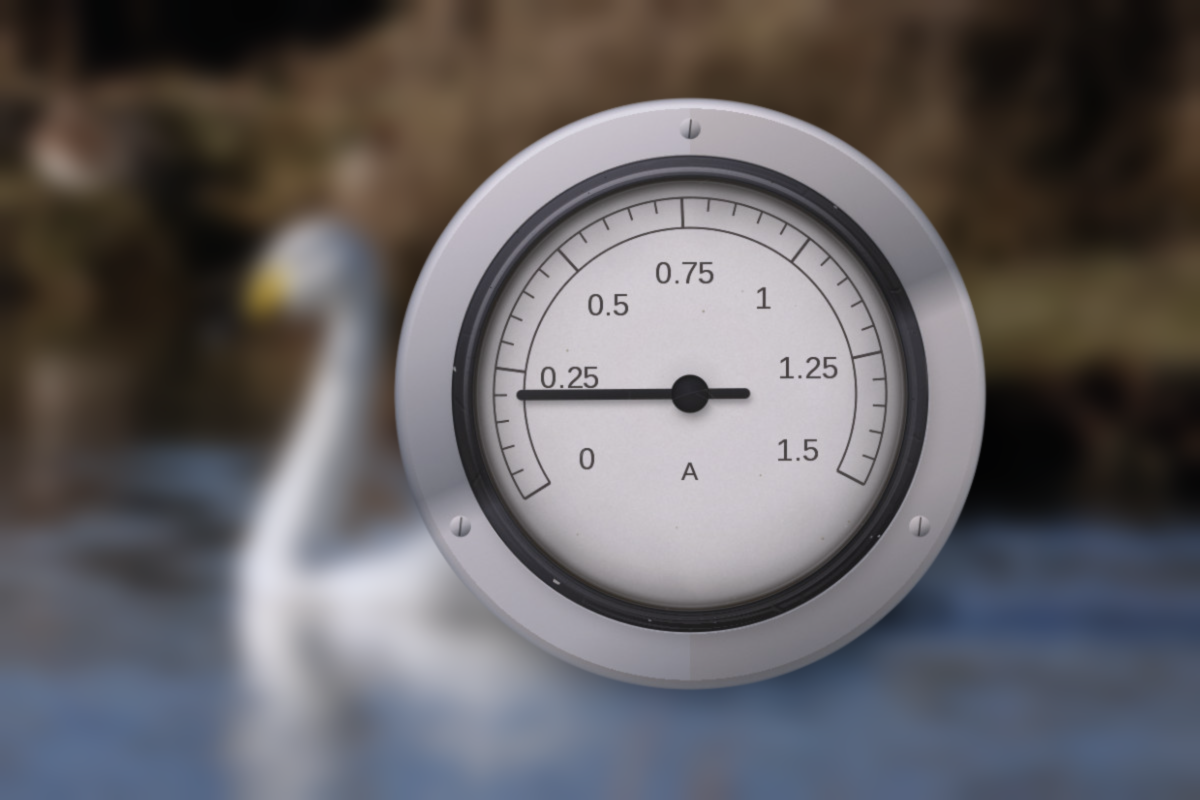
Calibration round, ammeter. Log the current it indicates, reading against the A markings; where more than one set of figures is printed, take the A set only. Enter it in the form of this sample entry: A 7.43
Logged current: A 0.2
